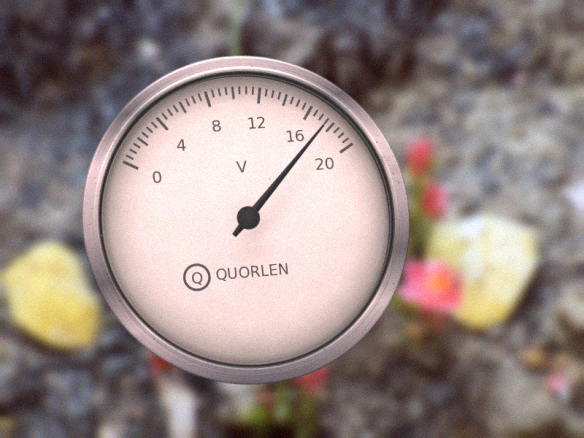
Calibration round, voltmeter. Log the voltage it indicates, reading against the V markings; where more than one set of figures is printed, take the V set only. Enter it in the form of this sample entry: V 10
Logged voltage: V 17.5
